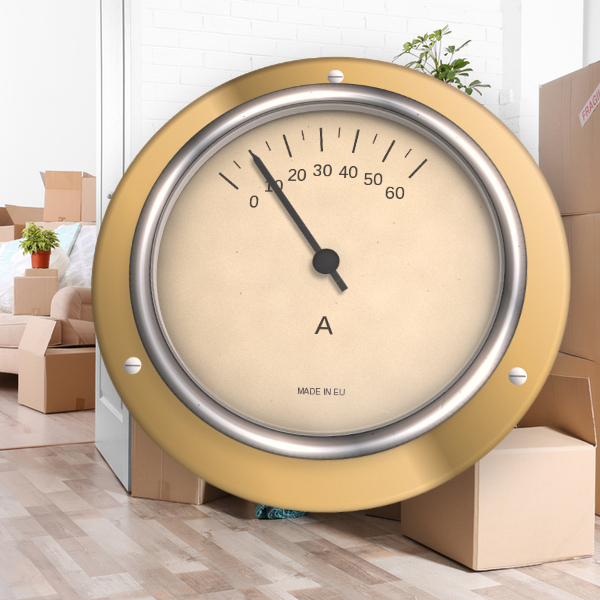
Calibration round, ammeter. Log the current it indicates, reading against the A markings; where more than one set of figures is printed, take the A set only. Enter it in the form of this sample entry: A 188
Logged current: A 10
